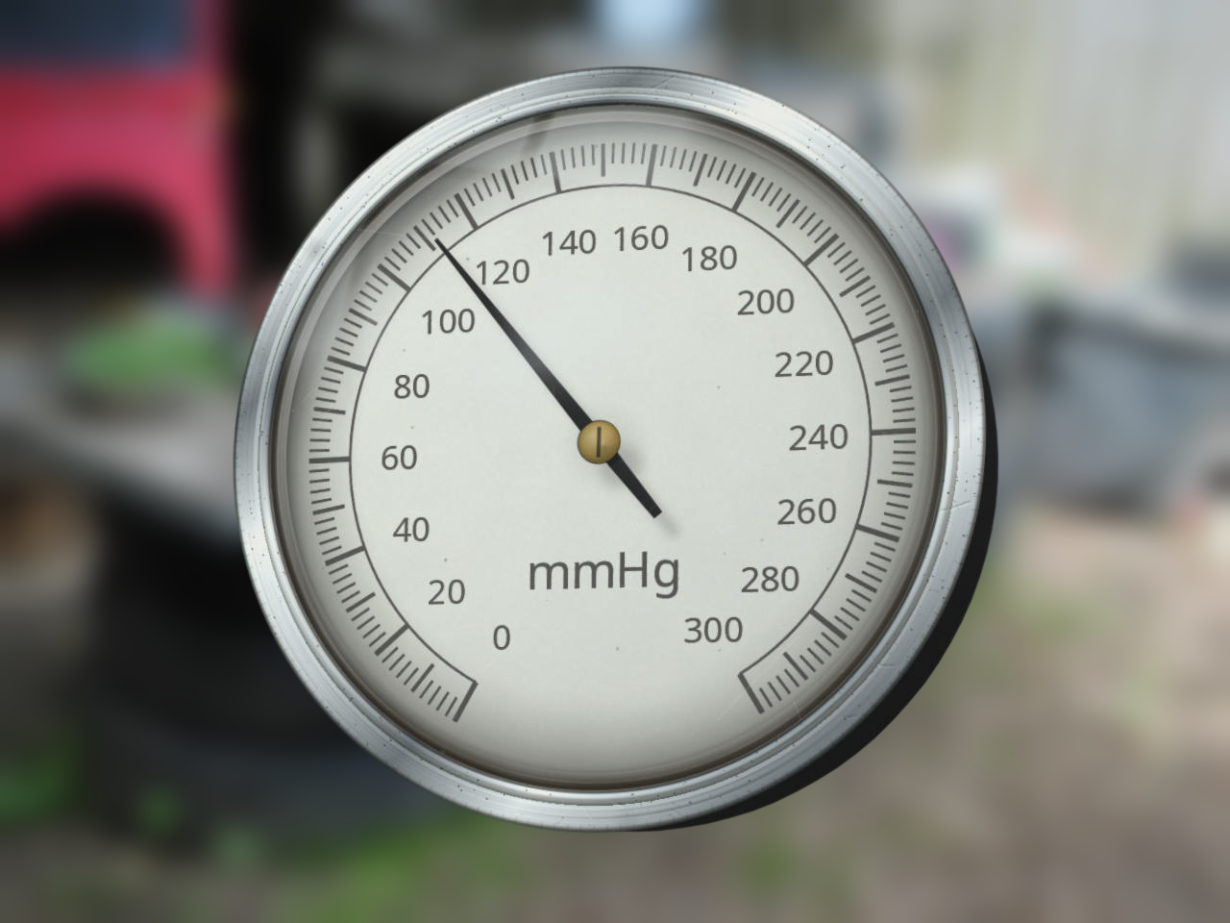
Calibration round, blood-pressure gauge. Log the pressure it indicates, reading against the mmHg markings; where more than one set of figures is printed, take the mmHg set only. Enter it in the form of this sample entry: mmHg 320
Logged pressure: mmHg 112
